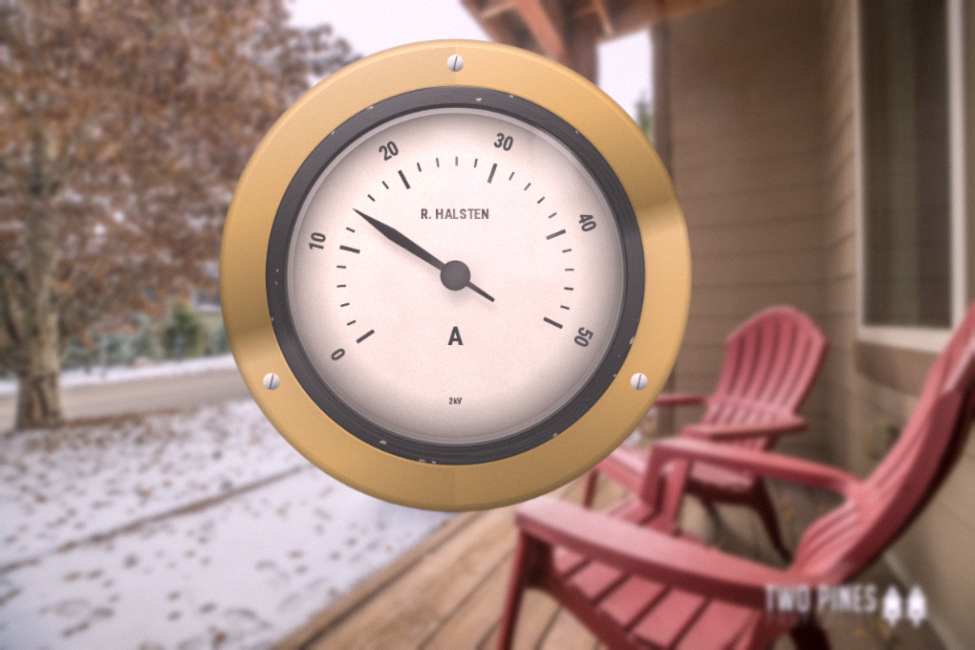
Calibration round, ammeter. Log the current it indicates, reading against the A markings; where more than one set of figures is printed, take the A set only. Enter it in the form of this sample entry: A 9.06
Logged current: A 14
